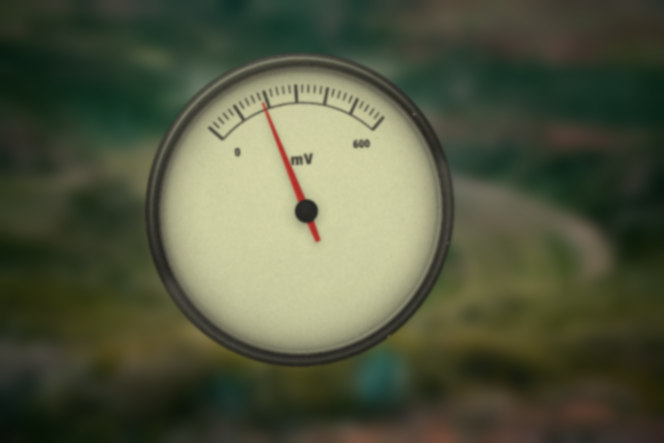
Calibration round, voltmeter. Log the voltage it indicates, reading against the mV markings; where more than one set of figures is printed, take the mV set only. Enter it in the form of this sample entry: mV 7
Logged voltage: mV 180
